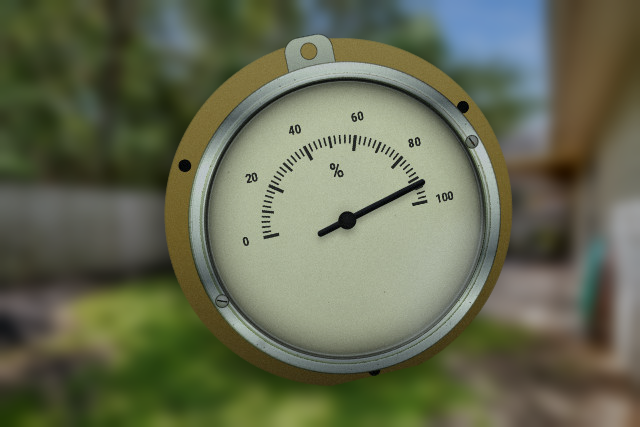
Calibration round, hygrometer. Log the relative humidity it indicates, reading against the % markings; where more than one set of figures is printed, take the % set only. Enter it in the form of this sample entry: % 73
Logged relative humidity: % 92
